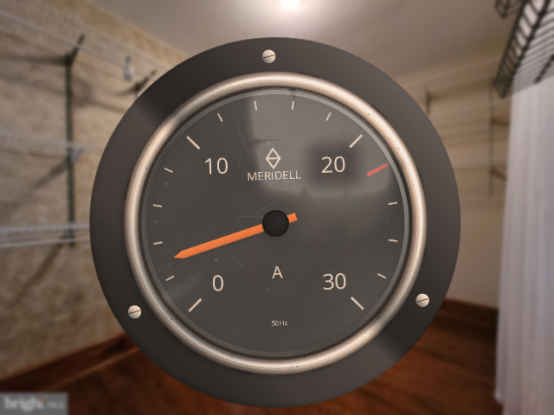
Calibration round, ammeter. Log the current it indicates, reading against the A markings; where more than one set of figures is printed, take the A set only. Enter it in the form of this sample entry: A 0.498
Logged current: A 3
